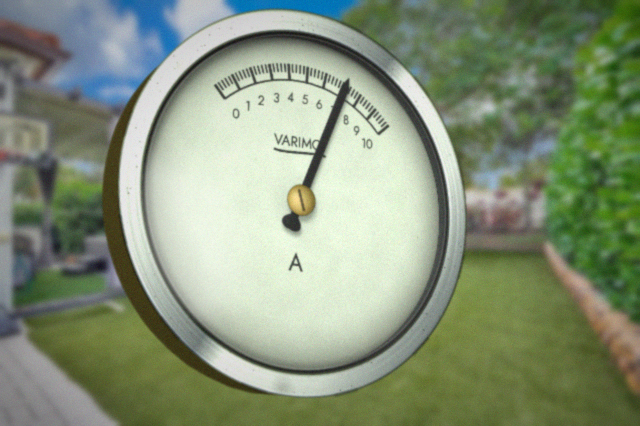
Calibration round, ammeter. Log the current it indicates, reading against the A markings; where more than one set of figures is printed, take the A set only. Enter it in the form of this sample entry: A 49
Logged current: A 7
